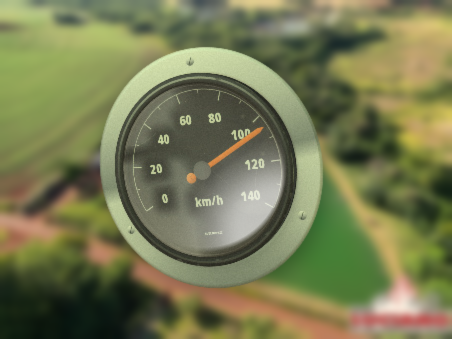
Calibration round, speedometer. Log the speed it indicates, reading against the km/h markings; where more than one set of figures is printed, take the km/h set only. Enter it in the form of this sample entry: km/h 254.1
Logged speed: km/h 105
